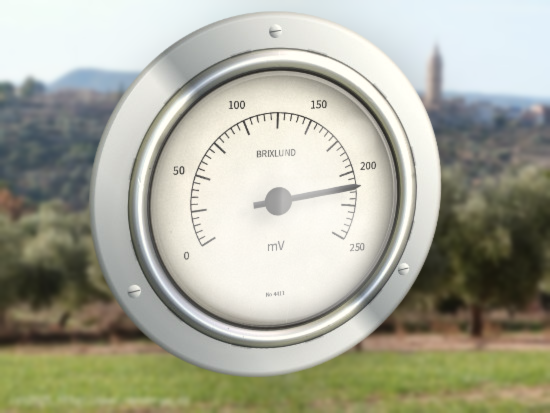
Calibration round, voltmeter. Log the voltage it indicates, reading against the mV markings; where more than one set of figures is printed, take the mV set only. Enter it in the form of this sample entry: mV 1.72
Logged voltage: mV 210
